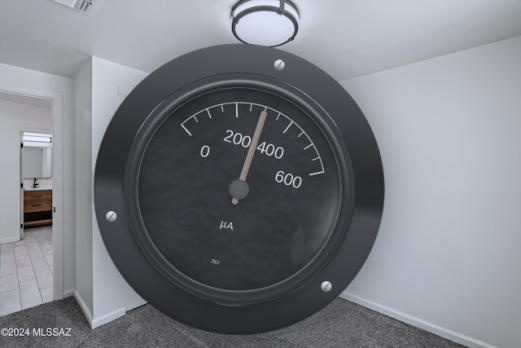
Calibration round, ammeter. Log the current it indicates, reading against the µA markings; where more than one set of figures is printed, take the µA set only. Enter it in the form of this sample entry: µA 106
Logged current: µA 300
